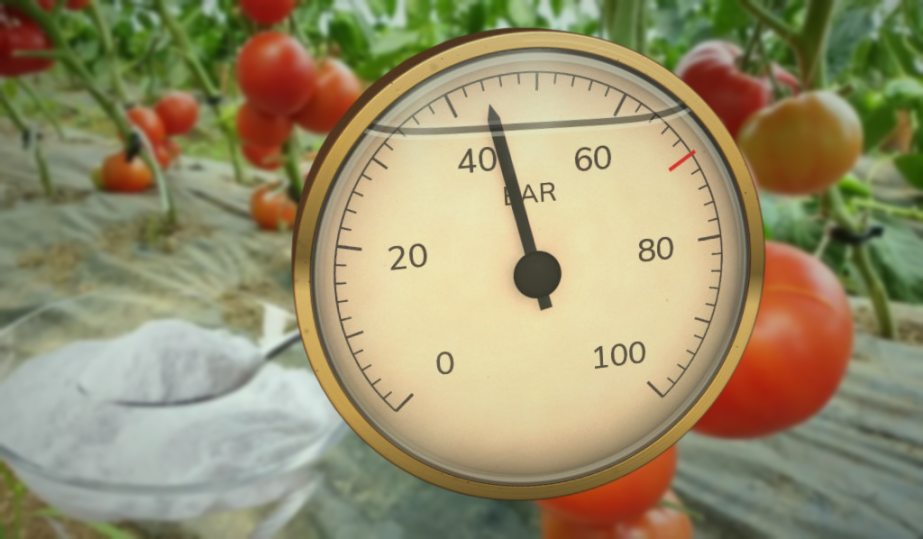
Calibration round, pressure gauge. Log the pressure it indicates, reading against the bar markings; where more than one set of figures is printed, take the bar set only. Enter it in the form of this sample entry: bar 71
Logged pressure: bar 44
